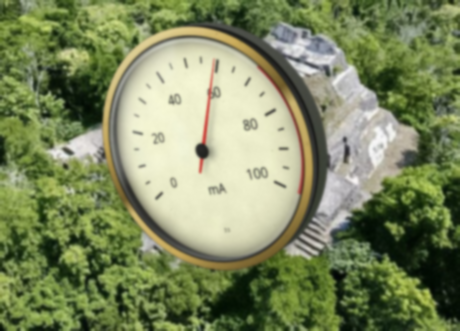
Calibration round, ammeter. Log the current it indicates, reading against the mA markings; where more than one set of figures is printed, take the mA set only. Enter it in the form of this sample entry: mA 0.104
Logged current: mA 60
